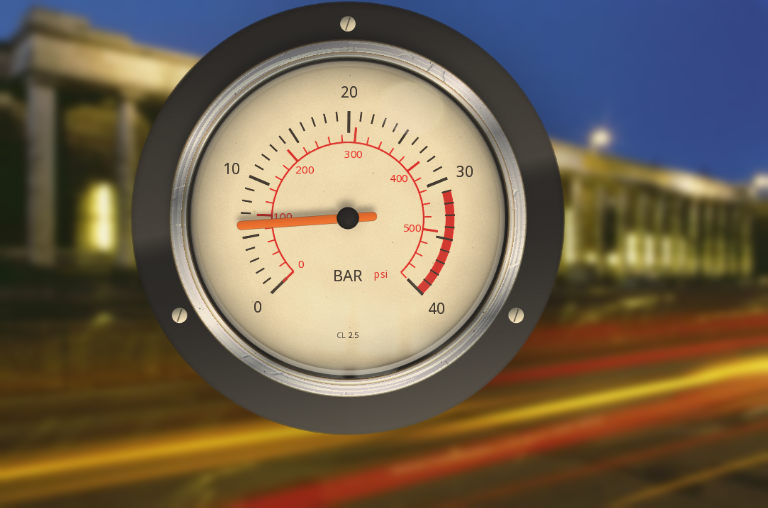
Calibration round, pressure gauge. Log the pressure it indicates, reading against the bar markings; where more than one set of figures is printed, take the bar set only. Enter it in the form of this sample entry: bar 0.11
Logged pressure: bar 6
